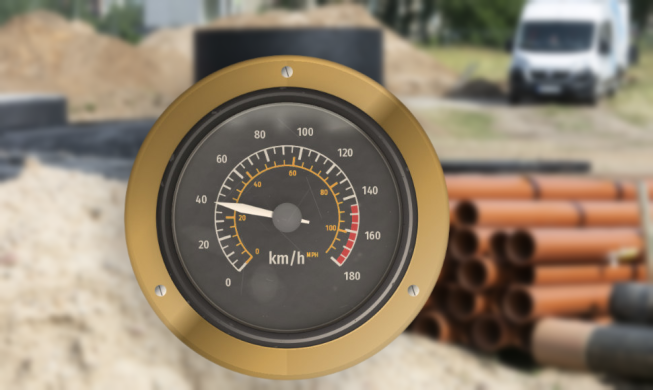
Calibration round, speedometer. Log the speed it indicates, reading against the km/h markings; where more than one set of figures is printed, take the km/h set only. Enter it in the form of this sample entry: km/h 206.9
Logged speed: km/h 40
